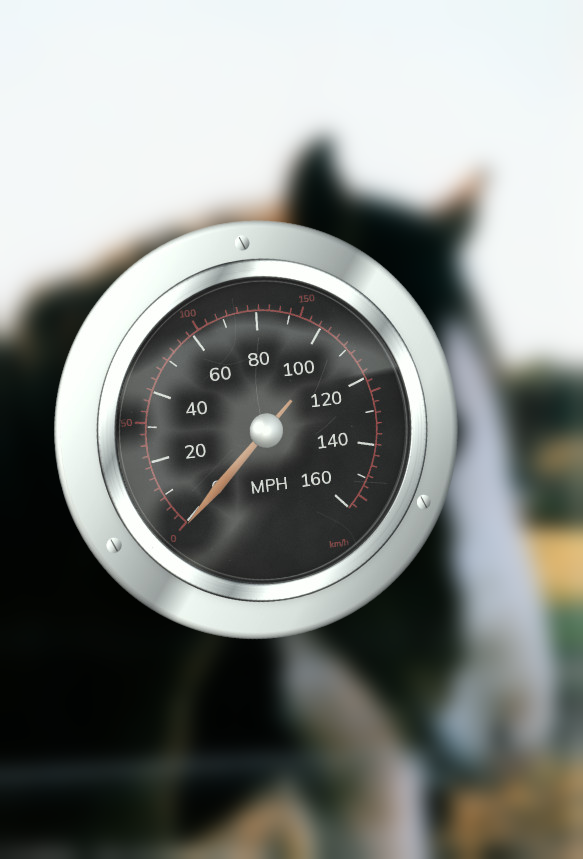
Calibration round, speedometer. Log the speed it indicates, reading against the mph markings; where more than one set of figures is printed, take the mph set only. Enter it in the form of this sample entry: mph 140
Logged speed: mph 0
